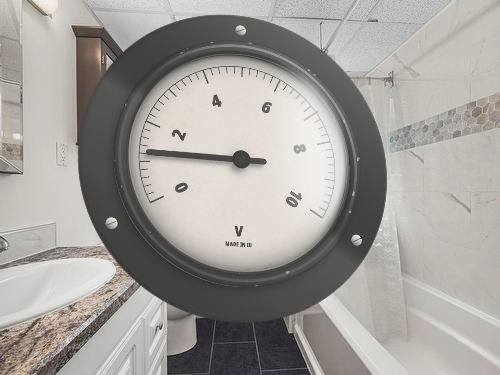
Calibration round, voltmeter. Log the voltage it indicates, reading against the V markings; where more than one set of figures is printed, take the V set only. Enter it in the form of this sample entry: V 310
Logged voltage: V 1.2
